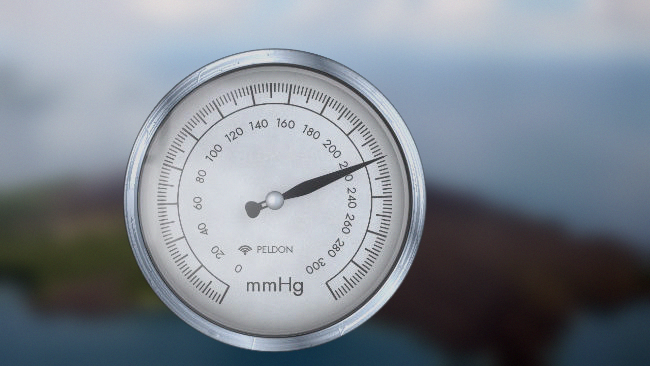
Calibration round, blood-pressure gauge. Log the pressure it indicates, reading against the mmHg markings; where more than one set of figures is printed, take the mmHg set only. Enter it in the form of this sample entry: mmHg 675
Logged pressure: mmHg 220
